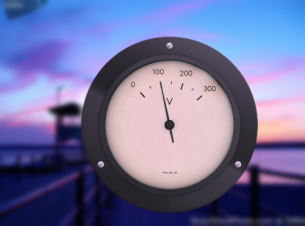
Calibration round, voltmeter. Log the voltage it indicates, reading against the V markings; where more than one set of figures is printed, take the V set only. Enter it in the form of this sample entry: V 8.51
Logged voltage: V 100
